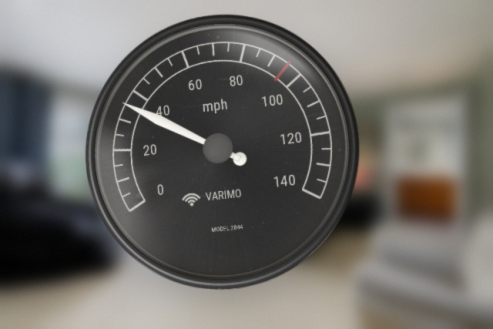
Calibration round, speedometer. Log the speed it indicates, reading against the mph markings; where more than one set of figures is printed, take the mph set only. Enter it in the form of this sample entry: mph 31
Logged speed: mph 35
